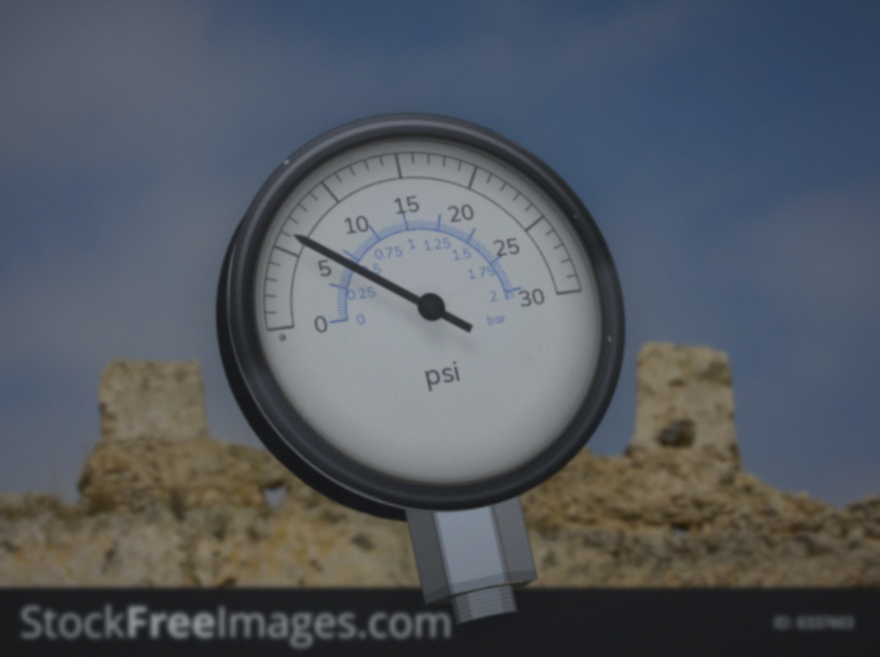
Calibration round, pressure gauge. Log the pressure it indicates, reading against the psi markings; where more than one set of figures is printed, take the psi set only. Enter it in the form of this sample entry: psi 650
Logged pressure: psi 6
